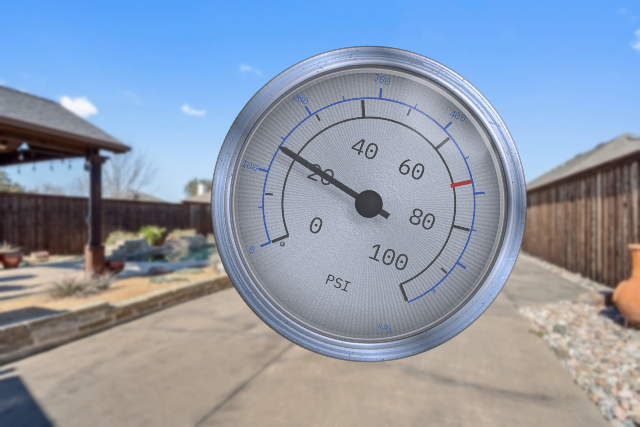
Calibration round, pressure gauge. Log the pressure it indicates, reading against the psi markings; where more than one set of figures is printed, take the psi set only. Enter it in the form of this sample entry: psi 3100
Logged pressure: psi 20
